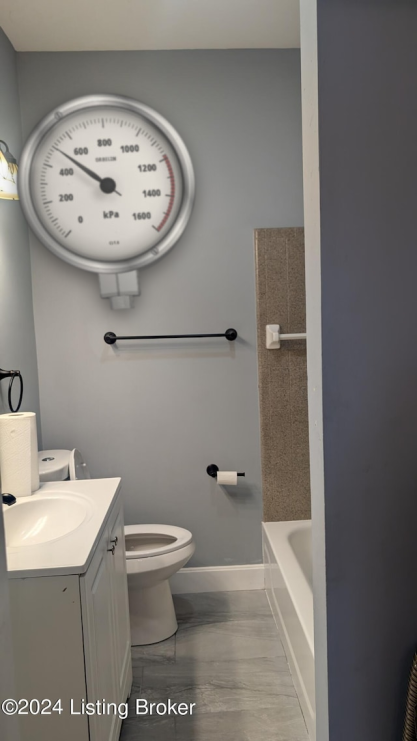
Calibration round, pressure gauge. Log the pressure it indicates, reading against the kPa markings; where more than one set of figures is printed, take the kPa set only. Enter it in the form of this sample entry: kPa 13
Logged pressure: kPa 500
